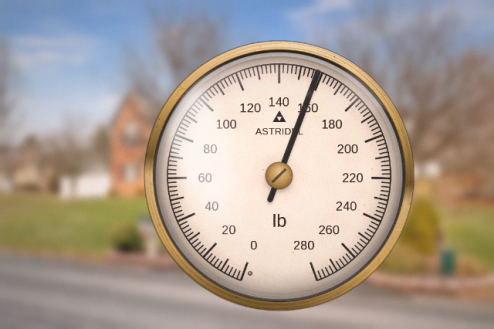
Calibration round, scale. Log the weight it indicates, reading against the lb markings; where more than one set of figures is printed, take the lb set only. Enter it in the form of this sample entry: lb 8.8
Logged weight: lb 158
